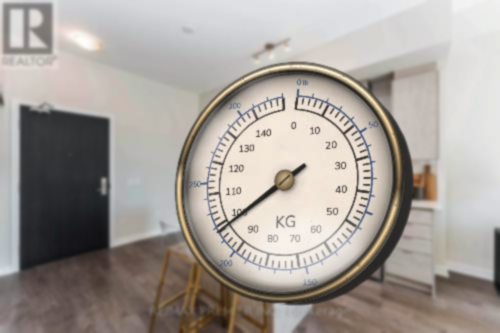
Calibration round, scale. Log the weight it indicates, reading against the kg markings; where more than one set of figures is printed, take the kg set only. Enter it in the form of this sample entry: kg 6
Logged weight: kg 98
